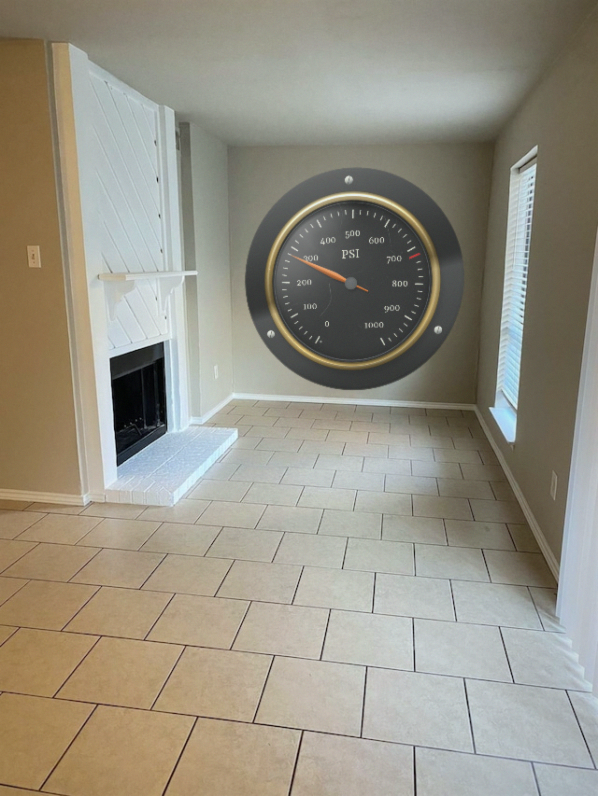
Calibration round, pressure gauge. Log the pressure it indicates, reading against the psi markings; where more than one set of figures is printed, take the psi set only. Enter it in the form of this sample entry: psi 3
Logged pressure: psi 280
